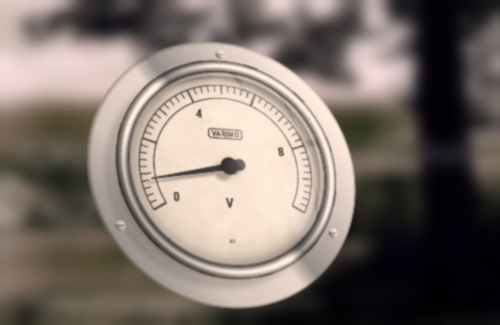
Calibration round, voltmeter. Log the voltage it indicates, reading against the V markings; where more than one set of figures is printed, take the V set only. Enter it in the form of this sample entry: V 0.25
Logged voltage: V 0.8
